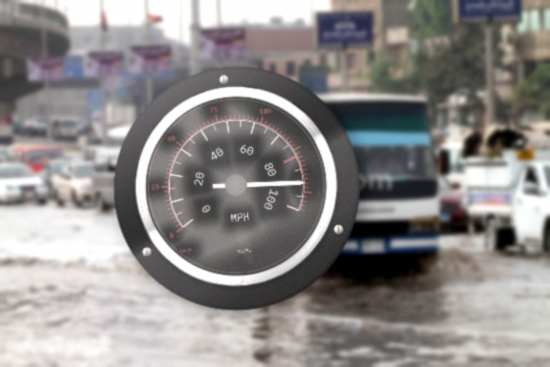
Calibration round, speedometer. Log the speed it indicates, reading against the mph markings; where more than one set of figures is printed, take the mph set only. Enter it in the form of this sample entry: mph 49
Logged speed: mph 90
